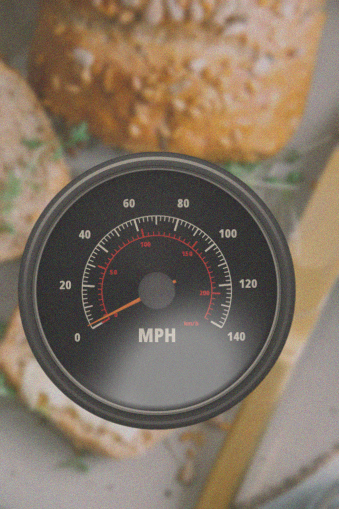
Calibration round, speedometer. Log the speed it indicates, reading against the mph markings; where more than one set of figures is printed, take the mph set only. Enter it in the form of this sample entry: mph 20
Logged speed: mph 2
